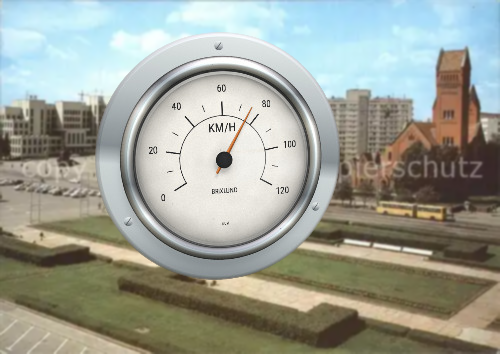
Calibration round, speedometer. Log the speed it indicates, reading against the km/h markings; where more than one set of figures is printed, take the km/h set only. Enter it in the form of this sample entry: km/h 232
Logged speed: km/h 75
